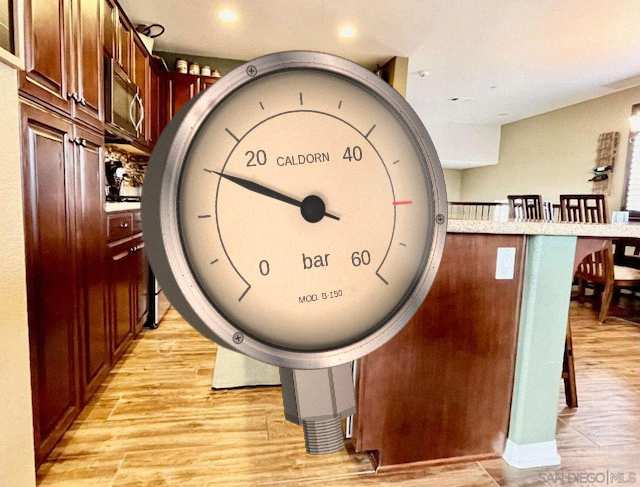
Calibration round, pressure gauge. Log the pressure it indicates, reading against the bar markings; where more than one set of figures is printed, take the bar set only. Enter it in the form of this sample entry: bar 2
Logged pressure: bar 15
